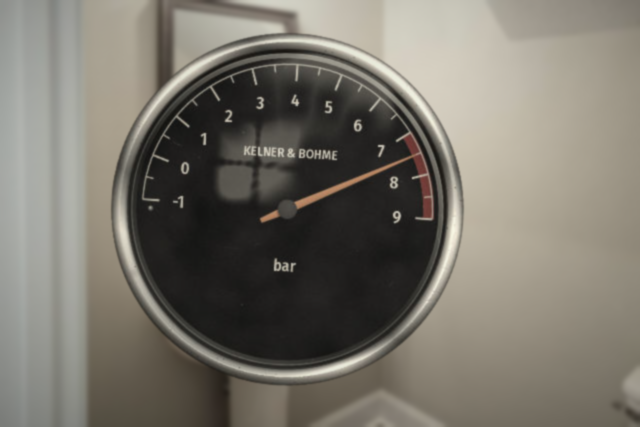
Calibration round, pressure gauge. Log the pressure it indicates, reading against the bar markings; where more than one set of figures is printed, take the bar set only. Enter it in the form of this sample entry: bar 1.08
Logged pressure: bar 7.5
